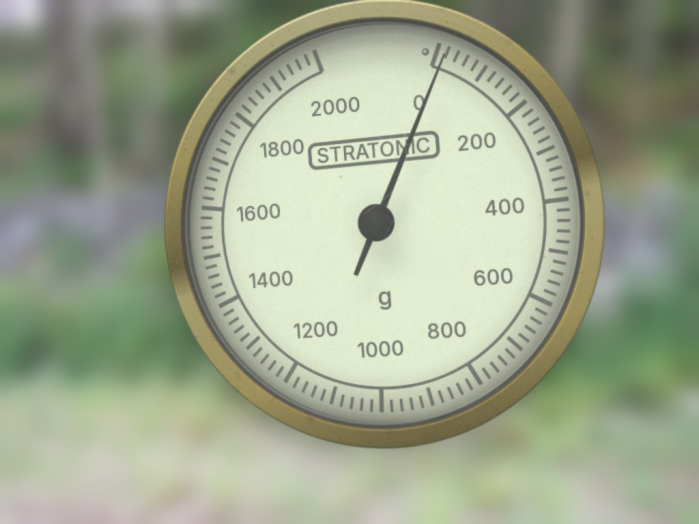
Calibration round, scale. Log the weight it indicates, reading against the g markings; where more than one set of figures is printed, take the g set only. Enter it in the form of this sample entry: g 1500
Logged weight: g 20
